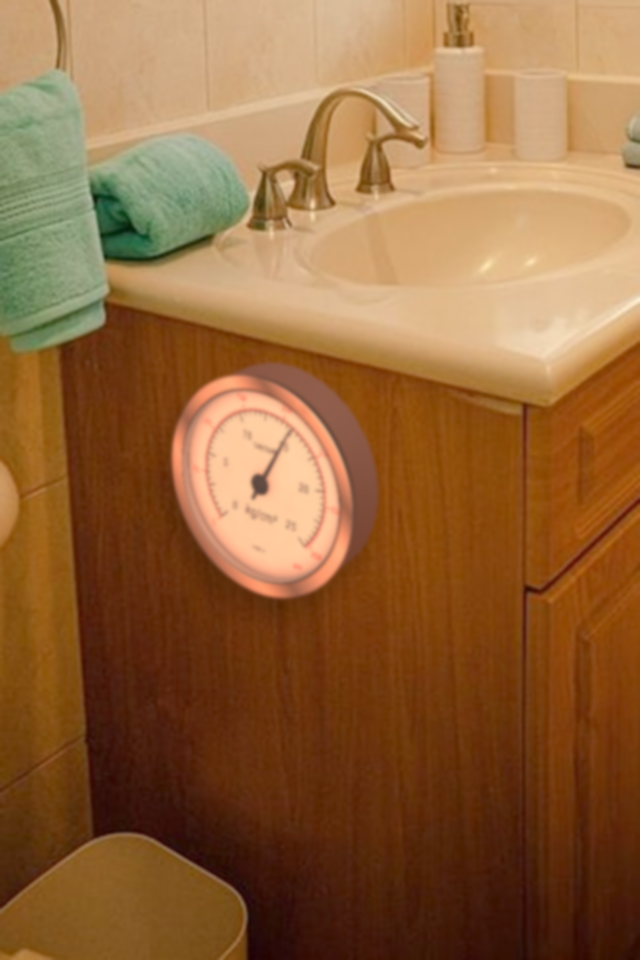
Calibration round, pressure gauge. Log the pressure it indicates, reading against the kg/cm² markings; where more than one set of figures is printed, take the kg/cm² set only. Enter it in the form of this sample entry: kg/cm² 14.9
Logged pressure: kg/cm² 15
